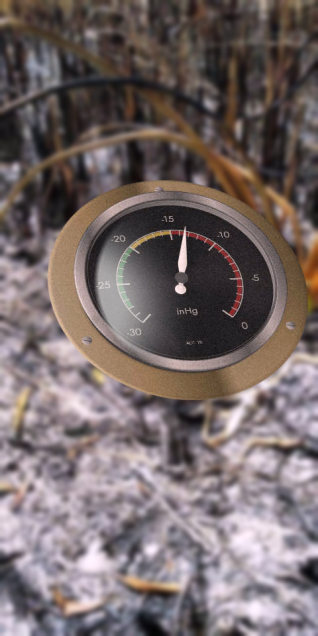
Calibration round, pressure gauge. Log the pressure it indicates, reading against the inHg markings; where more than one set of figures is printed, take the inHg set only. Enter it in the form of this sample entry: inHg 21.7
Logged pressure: inHg -13.5
